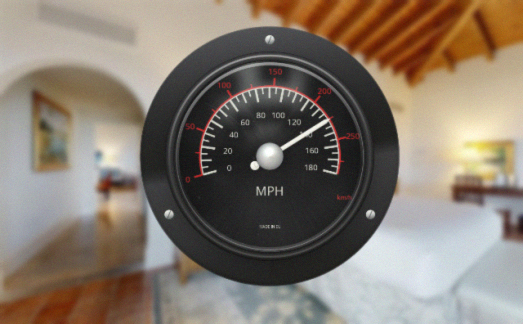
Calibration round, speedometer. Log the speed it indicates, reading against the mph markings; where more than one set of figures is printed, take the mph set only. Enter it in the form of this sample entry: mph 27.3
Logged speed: mph 140
